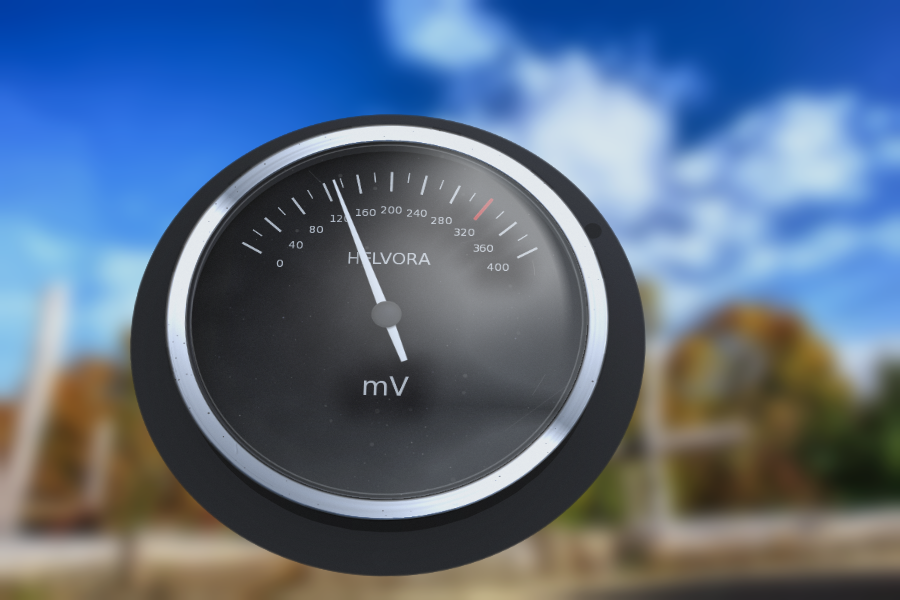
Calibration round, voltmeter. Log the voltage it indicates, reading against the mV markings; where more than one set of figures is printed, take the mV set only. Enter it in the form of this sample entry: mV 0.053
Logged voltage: mV 130
